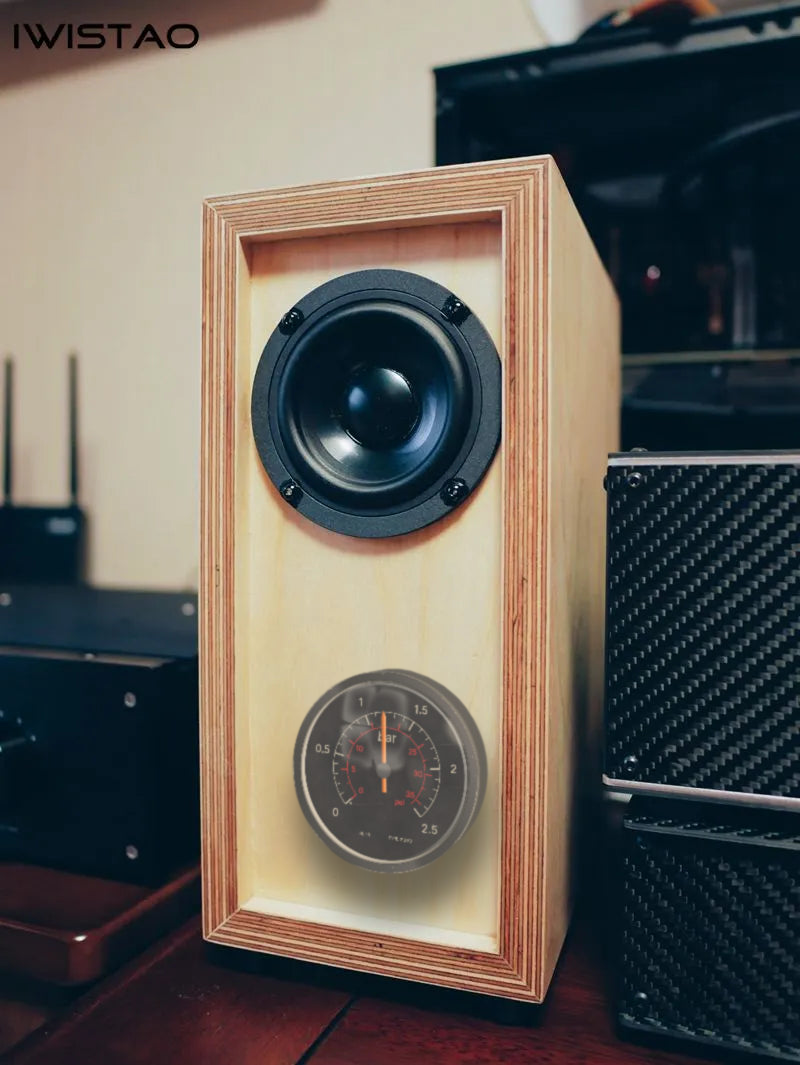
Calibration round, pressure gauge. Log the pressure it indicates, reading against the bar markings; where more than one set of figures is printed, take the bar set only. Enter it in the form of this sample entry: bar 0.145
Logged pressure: bar 1.2
